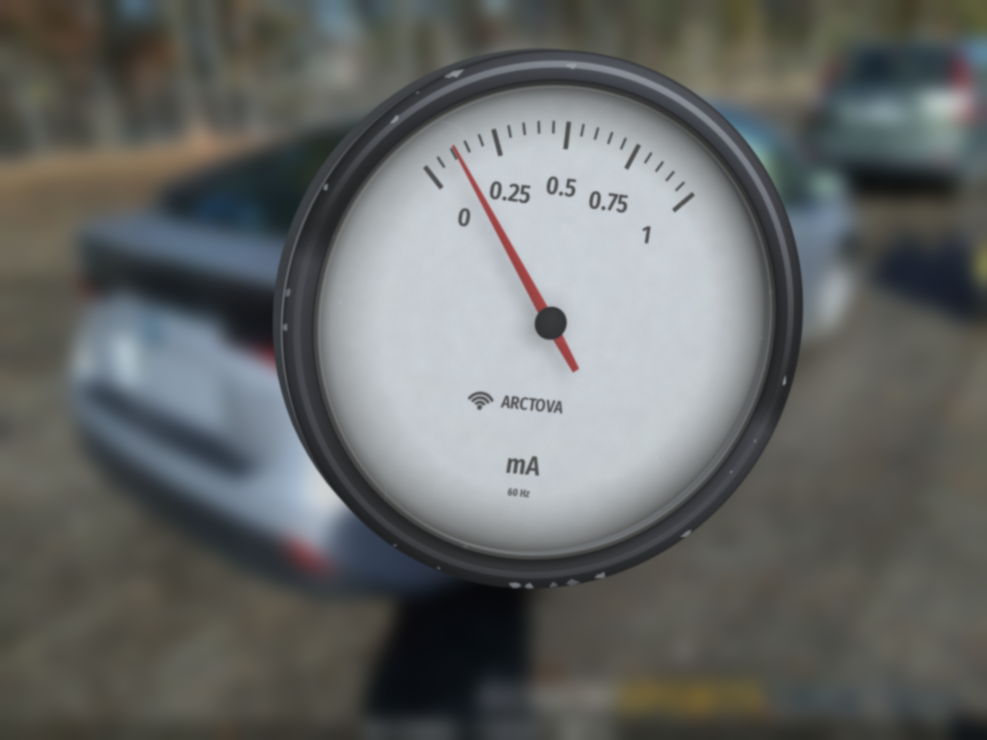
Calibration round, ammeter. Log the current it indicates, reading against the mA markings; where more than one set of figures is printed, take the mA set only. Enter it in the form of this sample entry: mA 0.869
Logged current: mA 0.1
